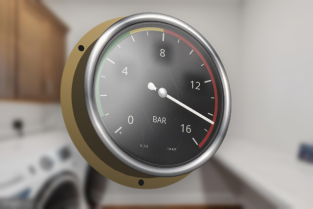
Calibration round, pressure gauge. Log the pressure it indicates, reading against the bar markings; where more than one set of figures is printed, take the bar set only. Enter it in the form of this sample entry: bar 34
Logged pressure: bar 14.5
